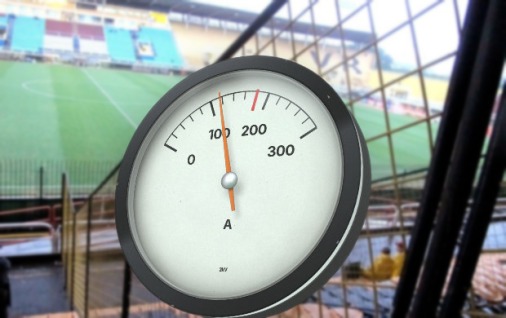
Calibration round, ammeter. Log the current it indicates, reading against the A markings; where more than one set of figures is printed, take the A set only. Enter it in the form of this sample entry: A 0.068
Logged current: A 120
